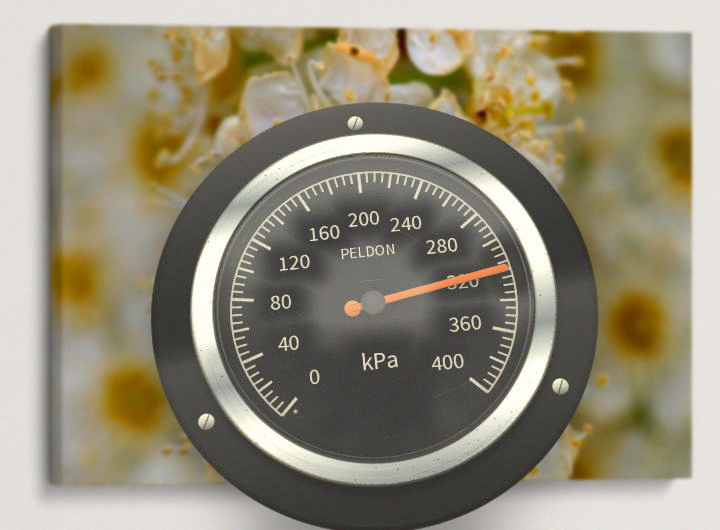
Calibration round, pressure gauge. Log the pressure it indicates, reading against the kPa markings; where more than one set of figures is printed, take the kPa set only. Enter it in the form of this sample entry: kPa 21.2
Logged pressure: kPa 320
